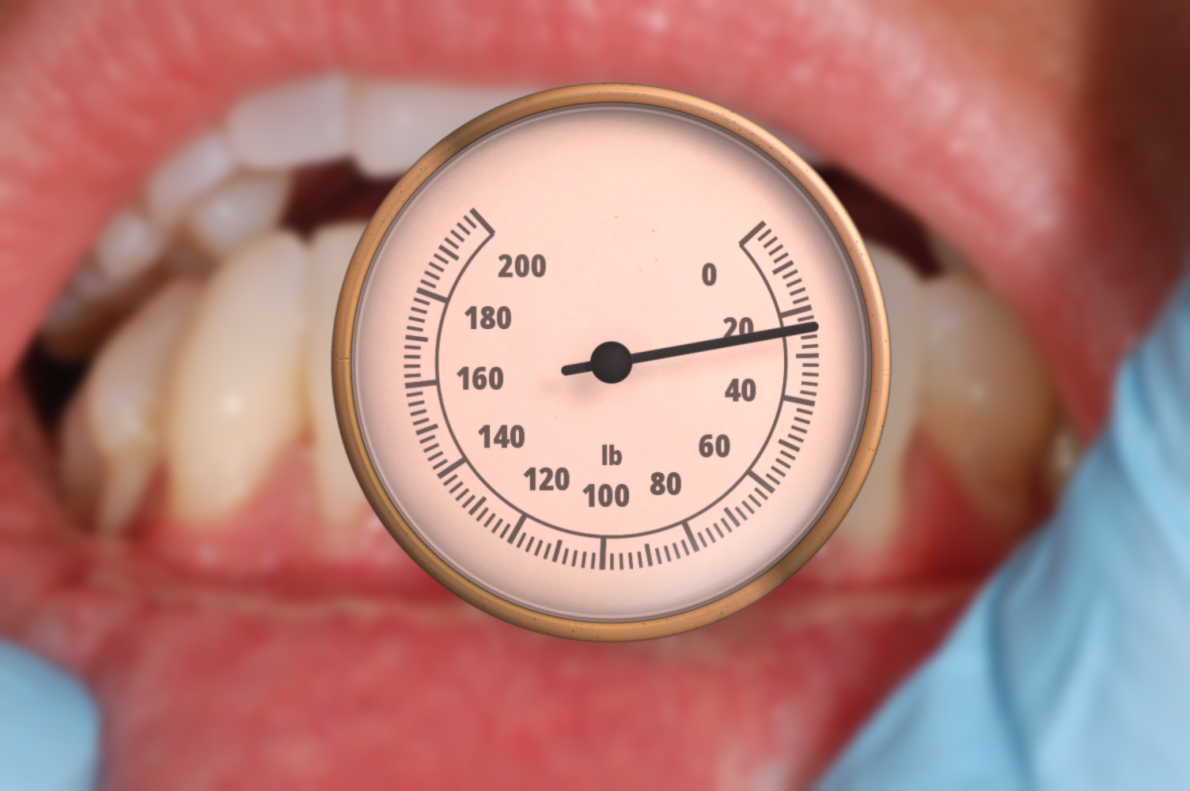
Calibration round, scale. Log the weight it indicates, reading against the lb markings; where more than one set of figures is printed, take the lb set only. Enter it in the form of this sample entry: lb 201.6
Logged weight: lb 24
